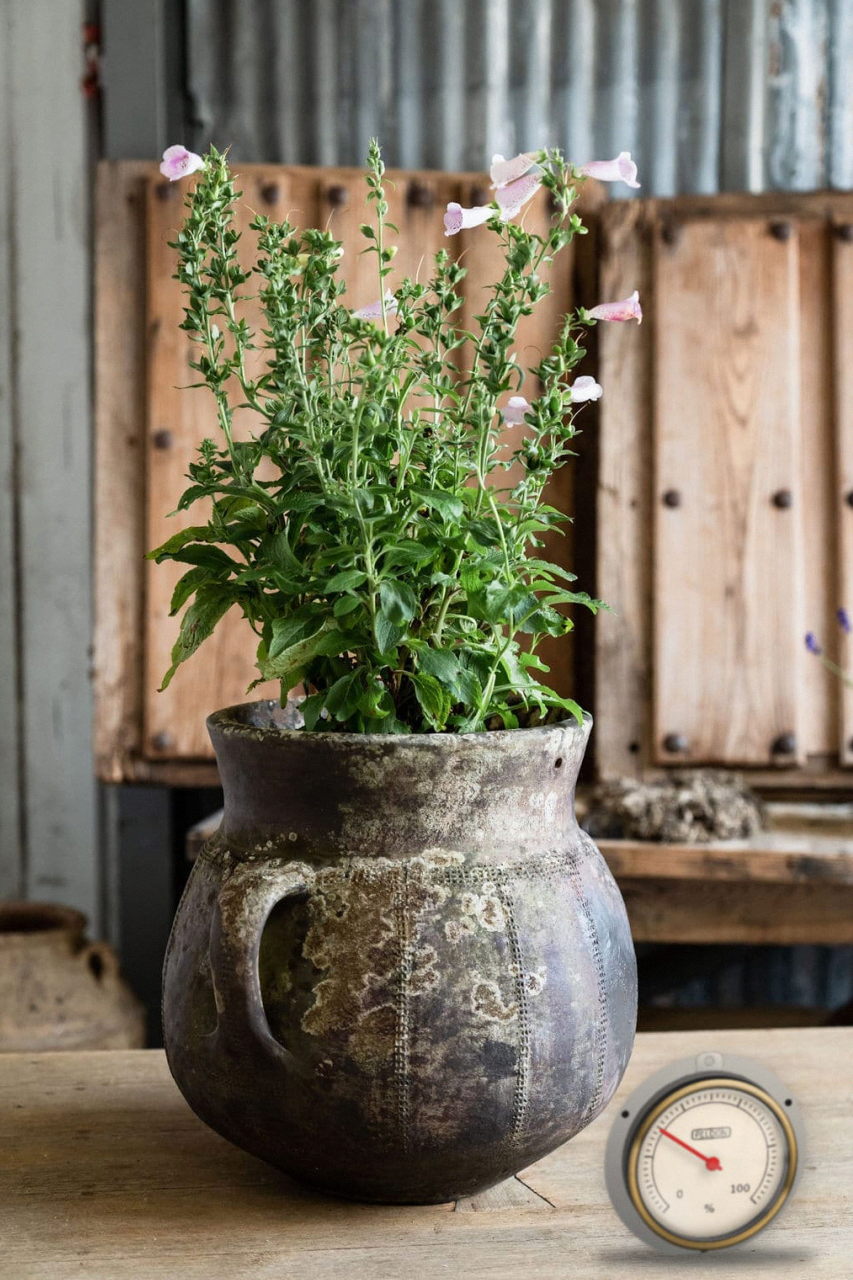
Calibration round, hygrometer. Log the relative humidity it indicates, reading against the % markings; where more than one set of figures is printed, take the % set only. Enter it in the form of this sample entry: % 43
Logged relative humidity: % 30
